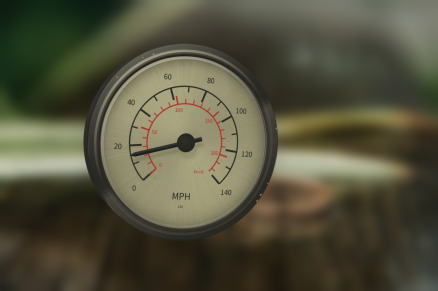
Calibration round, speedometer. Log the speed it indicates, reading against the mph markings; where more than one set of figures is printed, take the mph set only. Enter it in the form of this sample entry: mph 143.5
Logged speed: mph 15
